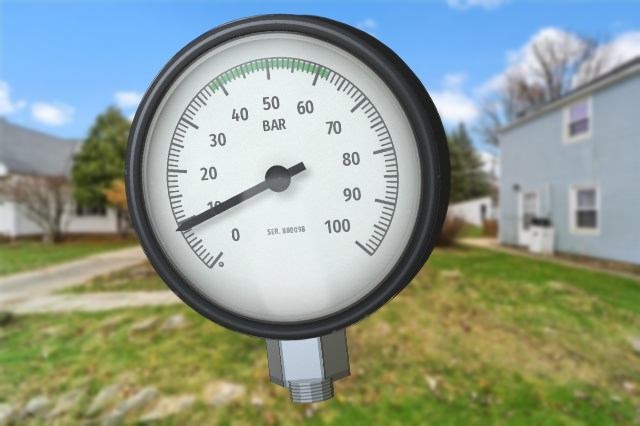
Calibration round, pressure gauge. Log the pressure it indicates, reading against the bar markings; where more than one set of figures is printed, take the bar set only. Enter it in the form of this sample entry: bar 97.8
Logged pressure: bar 9
